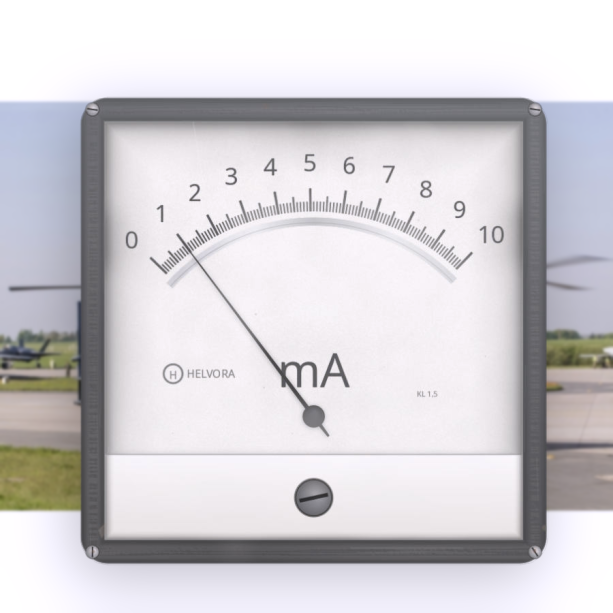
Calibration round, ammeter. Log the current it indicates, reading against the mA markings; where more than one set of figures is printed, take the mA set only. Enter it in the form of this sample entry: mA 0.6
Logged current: mA 1
